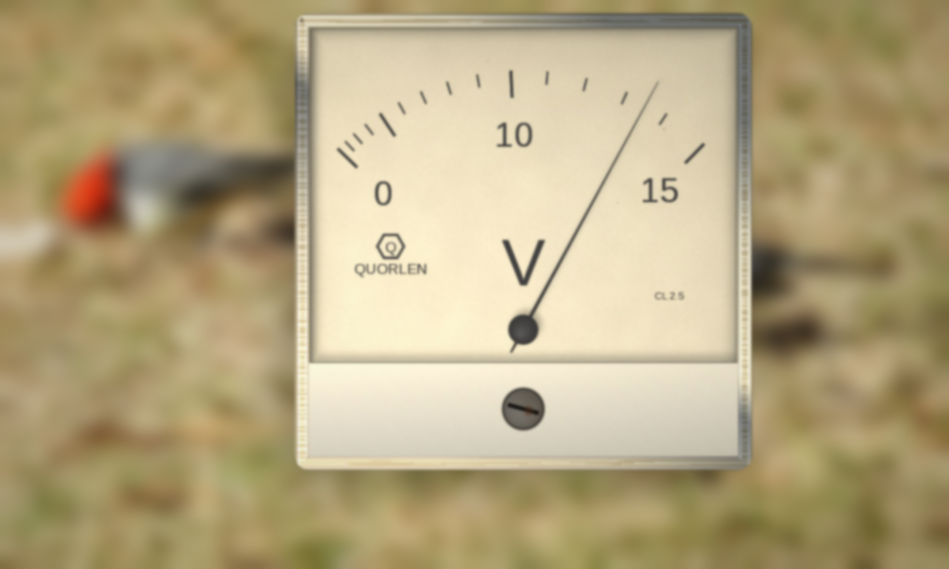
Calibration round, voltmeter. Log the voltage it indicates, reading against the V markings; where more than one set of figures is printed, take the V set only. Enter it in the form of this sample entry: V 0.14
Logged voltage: V 13.5
